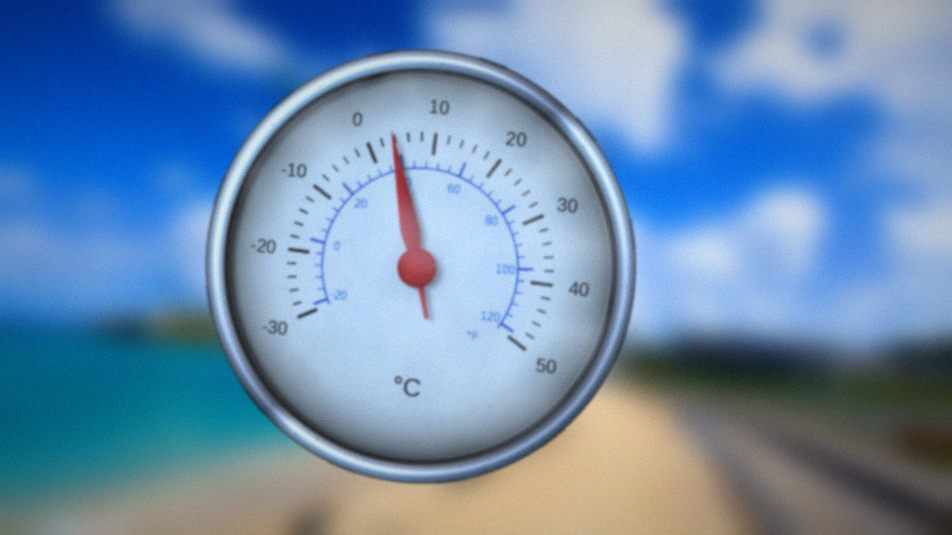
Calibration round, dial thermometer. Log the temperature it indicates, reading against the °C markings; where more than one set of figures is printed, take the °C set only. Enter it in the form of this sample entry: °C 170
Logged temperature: °C 4
